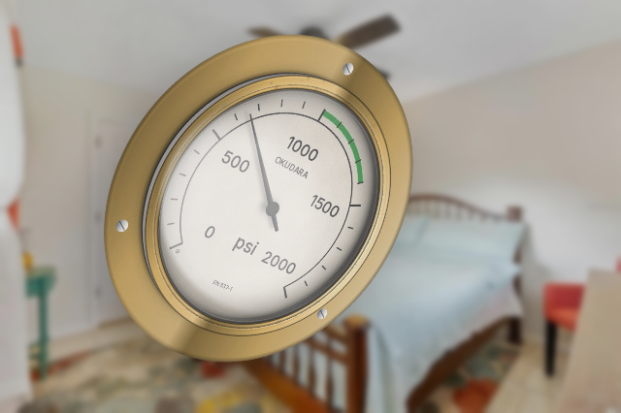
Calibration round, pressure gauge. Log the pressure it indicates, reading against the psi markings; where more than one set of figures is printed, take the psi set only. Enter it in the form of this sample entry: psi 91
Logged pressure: psi 650
